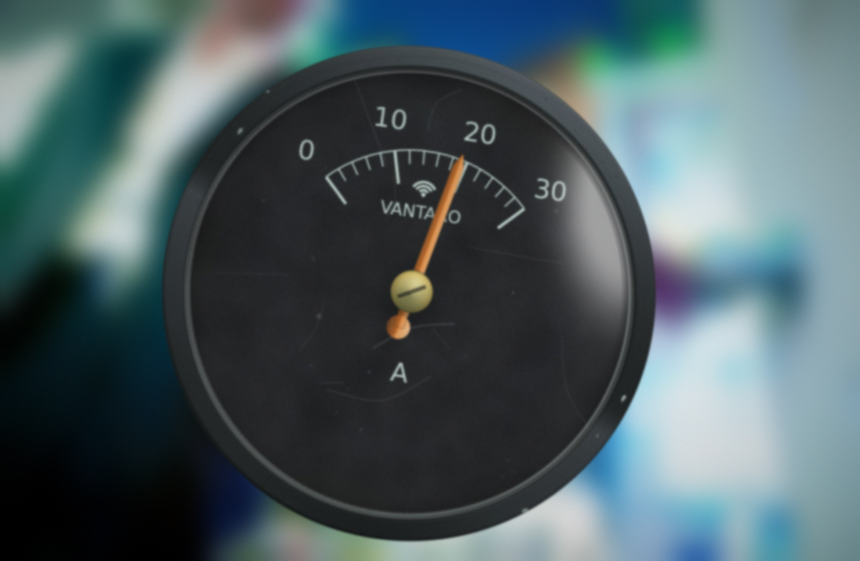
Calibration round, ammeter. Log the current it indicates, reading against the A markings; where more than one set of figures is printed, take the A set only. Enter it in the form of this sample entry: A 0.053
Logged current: A 19
